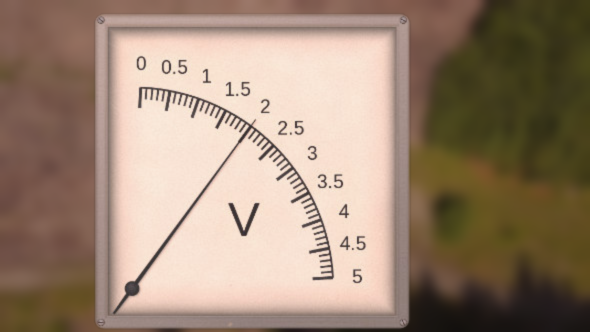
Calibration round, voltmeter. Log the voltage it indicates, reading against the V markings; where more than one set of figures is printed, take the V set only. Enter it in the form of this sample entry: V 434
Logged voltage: V 2
